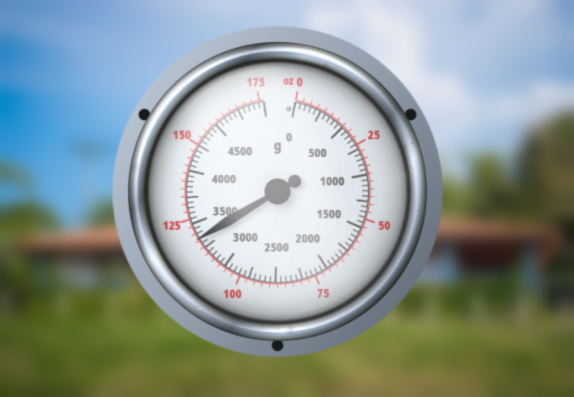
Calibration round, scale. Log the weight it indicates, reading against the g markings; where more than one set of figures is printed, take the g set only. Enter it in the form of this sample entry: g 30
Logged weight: g 3350
